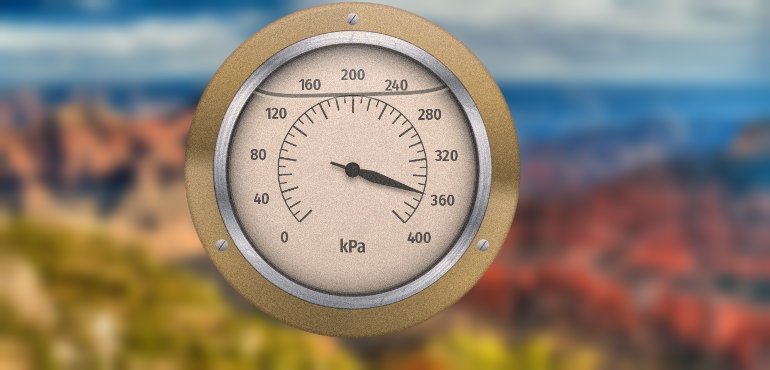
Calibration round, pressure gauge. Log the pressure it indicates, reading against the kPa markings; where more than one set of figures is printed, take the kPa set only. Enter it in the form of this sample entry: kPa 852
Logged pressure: kPa 360
